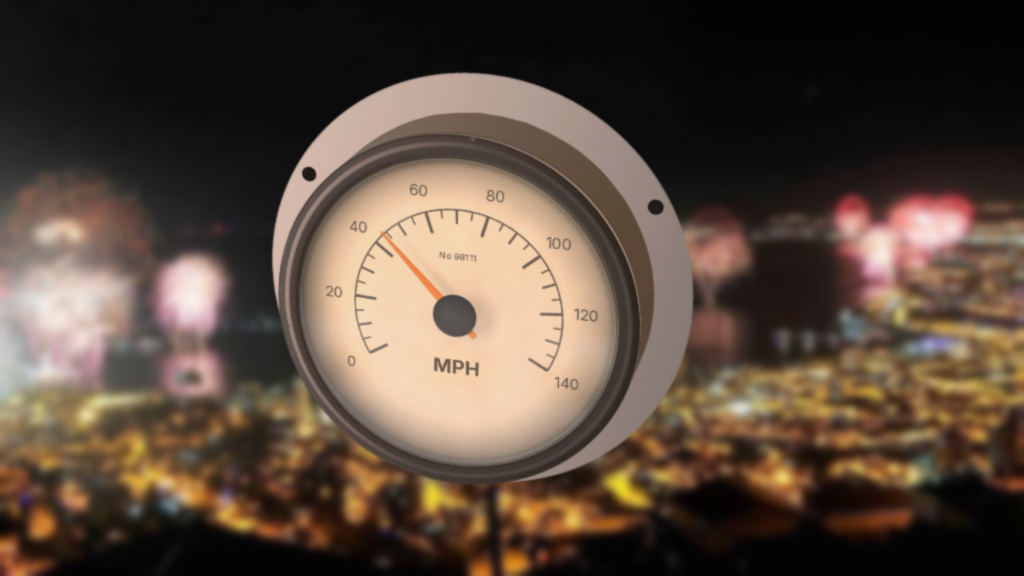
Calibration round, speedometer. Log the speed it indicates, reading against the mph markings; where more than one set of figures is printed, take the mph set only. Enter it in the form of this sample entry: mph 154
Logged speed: mph 45
